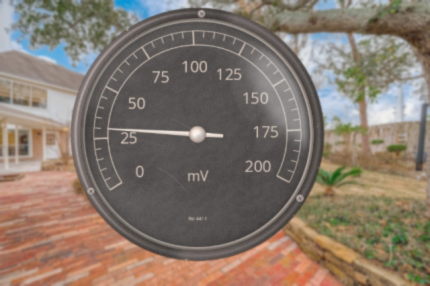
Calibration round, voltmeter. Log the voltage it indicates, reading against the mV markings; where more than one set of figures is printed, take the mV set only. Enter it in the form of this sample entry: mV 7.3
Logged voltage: mV 30
